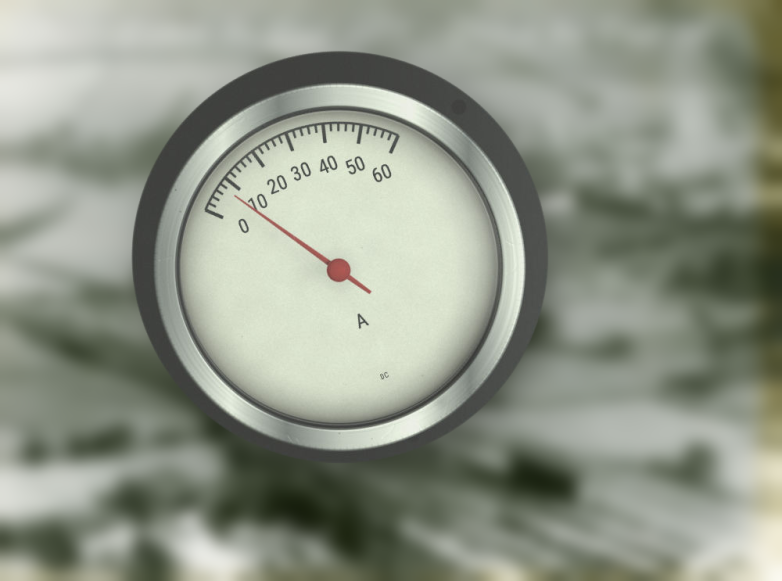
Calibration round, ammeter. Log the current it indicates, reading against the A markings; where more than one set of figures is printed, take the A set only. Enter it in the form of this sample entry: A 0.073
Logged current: A 8
